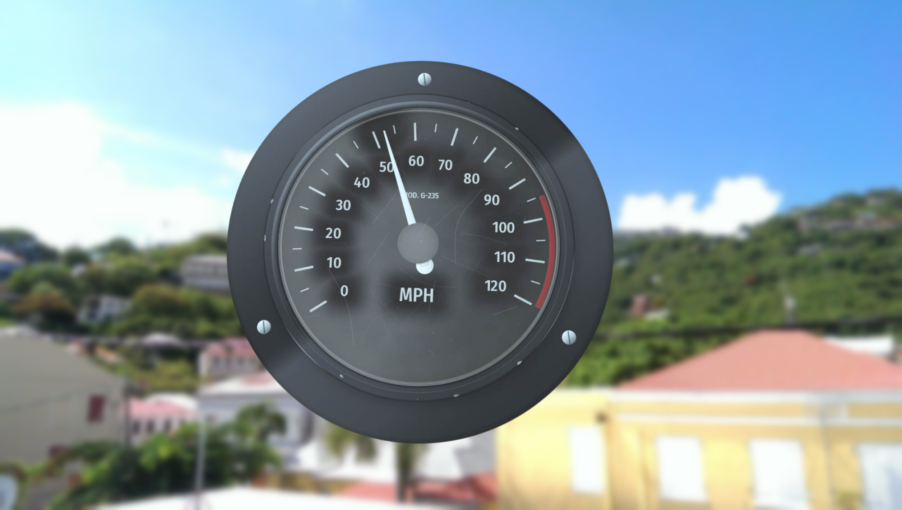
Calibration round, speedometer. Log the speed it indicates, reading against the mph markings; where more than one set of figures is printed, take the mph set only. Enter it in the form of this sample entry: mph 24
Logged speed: mph 52.5
